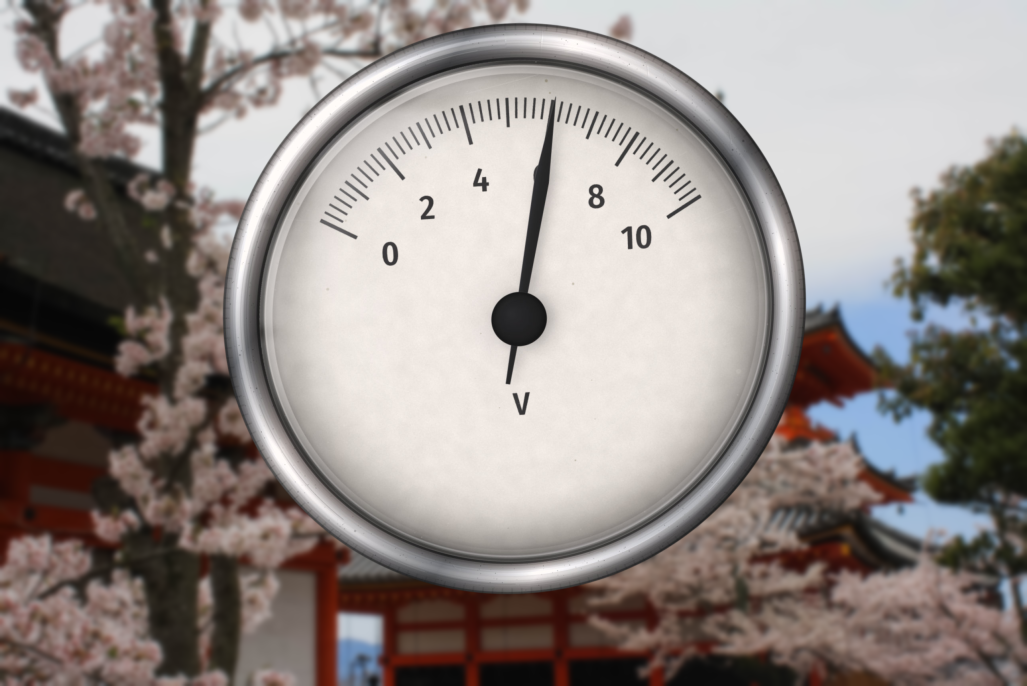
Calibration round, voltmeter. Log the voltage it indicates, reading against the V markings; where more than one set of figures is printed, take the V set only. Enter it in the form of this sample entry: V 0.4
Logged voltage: V 6
